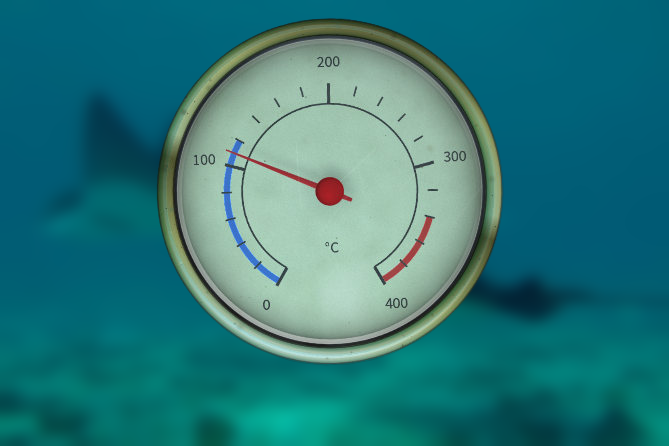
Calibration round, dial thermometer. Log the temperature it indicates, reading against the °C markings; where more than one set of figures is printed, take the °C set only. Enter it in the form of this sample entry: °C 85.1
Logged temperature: °C 110
